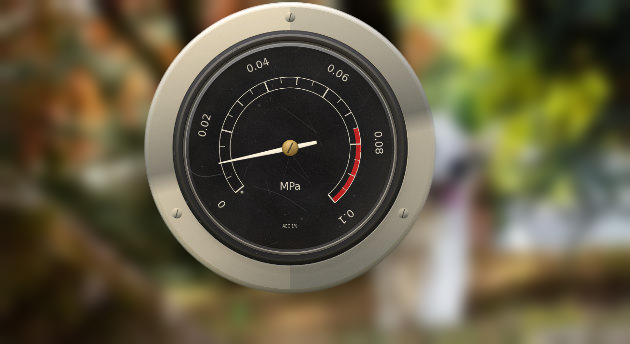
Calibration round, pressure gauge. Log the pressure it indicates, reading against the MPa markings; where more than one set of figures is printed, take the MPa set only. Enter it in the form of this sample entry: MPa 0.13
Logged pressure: MPa 0.01
